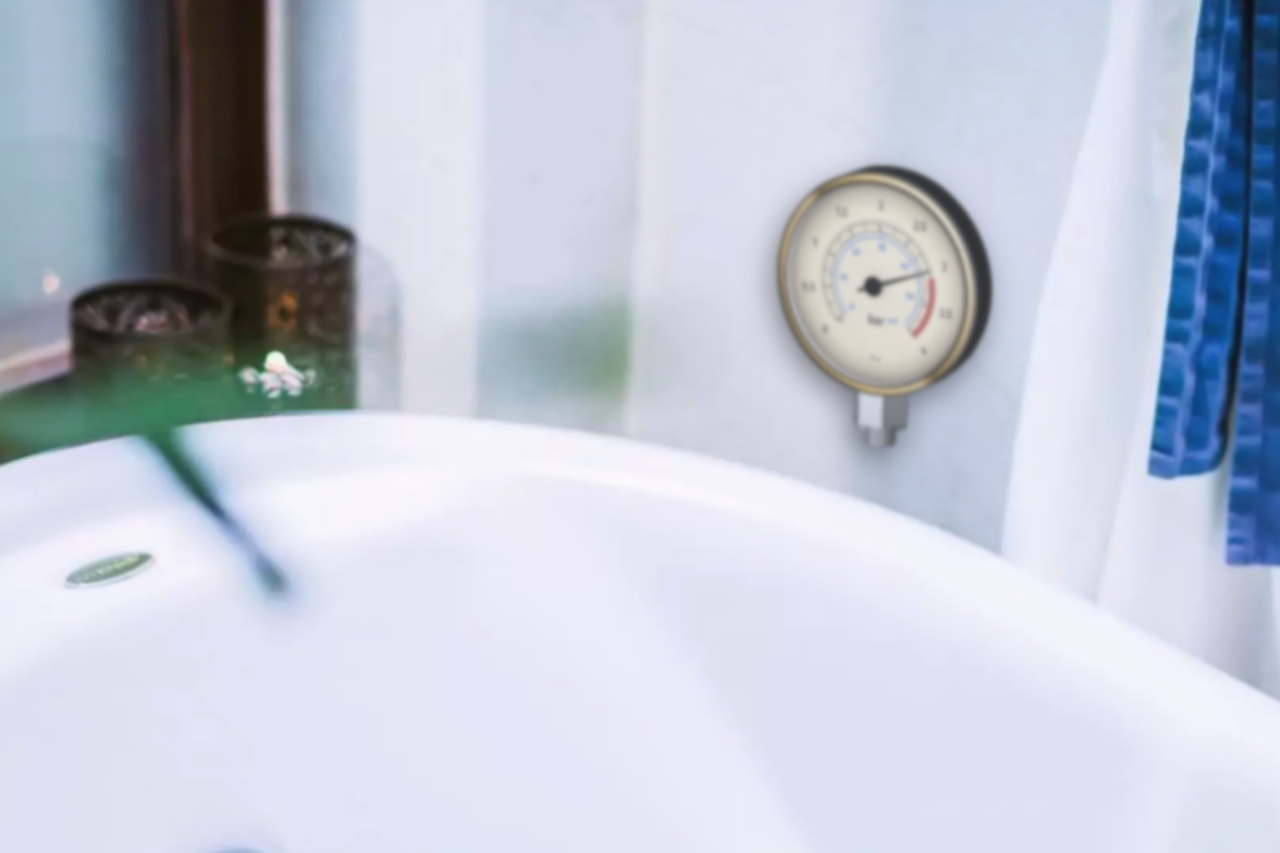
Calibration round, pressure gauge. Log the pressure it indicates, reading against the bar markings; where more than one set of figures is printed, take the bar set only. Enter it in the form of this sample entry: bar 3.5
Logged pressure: bar 3
